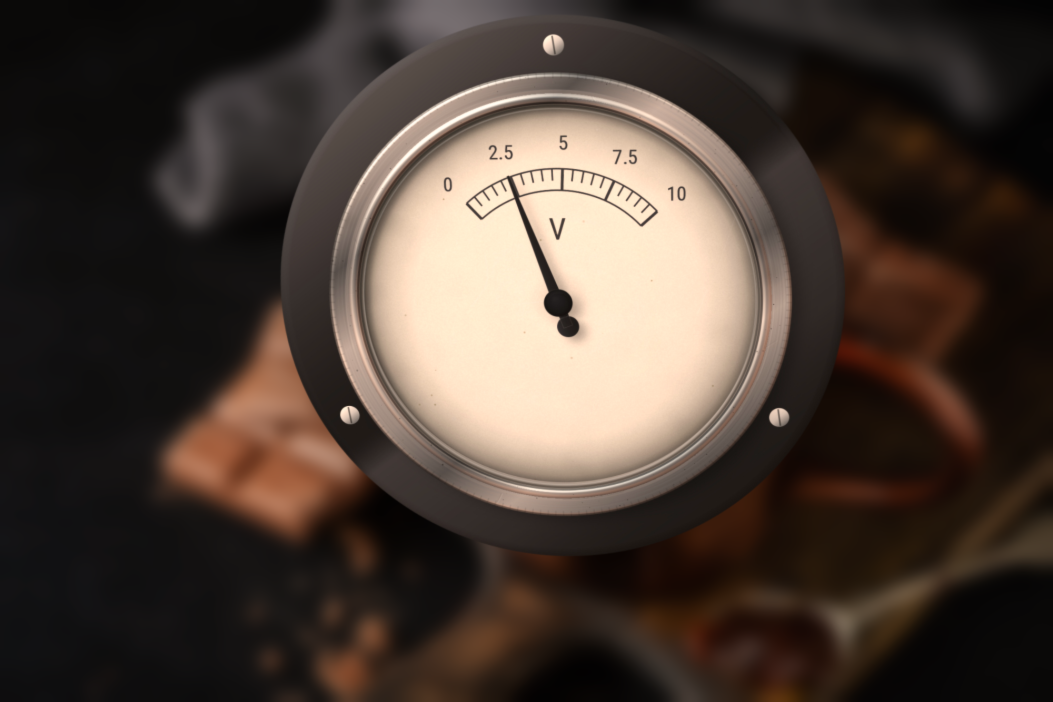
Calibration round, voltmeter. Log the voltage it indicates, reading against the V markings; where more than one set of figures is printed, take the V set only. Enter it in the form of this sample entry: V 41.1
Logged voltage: V 2.5
